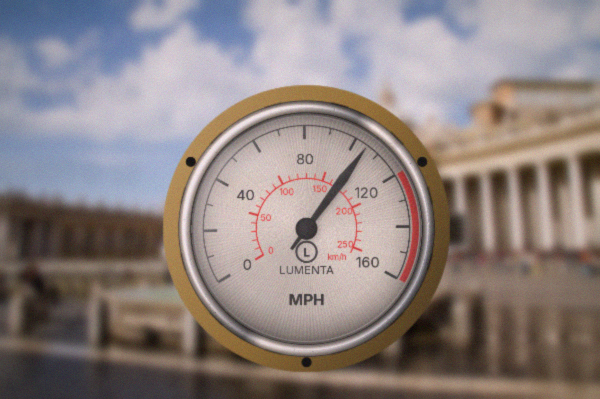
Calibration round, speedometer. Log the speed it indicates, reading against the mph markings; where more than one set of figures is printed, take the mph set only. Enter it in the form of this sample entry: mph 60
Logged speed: mph 105
